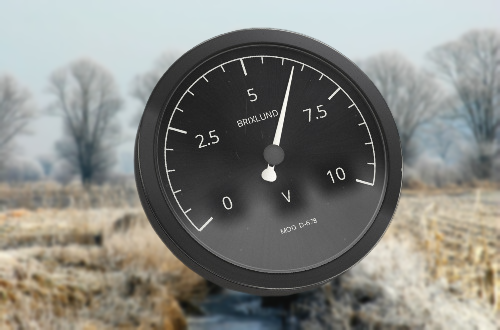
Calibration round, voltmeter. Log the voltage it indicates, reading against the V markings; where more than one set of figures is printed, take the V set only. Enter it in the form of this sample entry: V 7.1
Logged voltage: V 6.25
